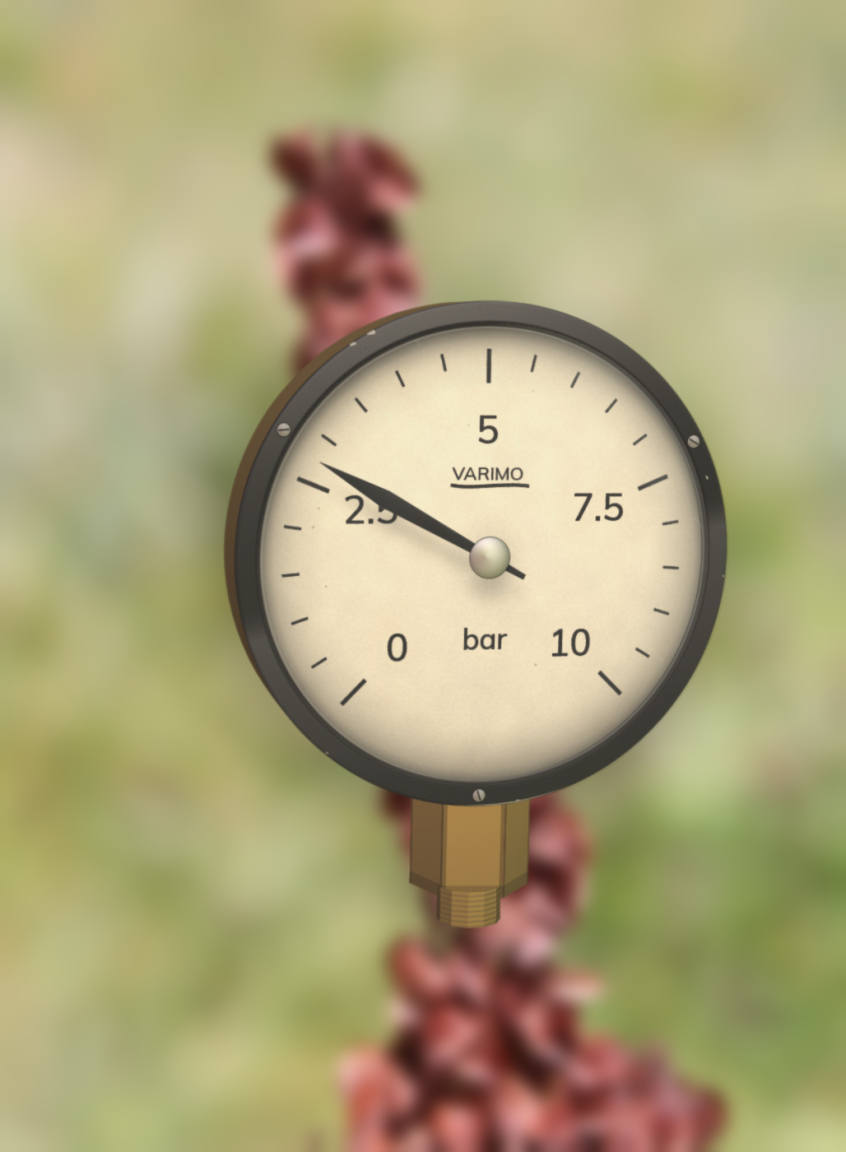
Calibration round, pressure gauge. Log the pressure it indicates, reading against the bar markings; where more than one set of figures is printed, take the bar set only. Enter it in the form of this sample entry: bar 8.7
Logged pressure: bar 2.75
